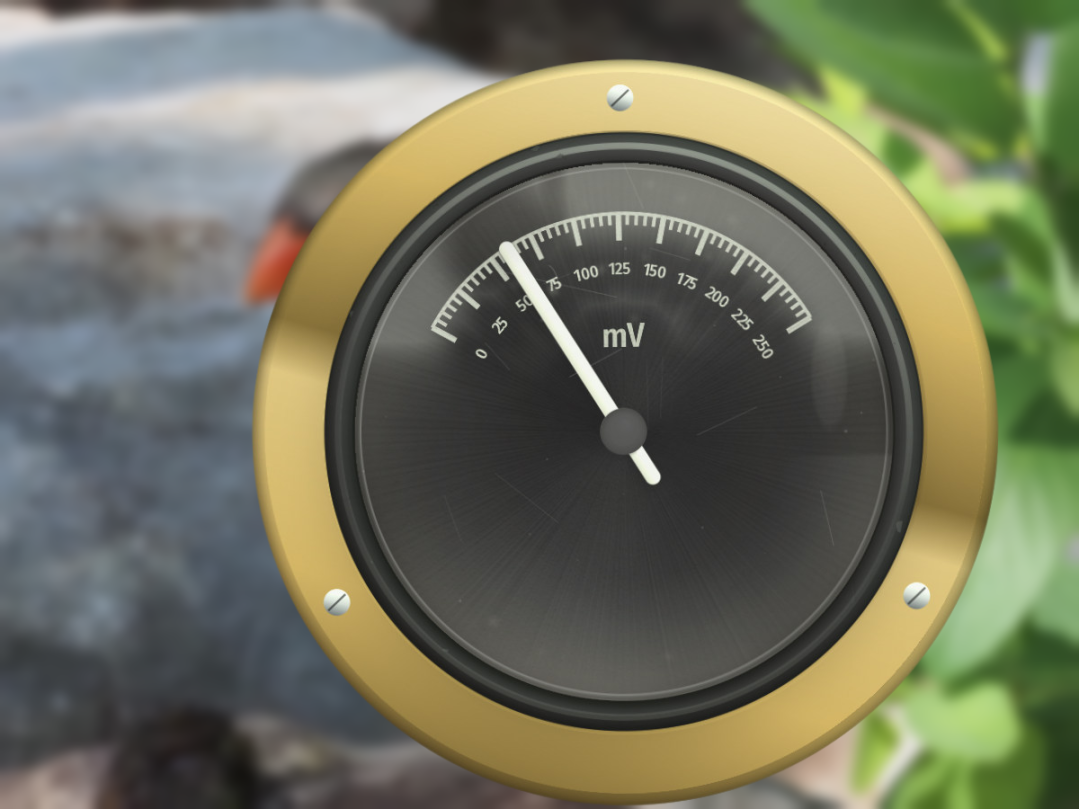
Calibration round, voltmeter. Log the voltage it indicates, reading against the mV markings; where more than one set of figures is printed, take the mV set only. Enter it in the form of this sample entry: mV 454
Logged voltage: mV 60
